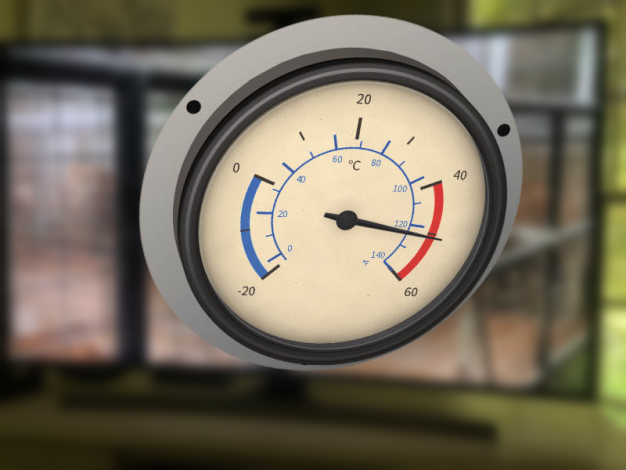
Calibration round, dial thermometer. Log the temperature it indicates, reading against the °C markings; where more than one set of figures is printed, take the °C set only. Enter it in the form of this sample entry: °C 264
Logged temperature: °C 50
